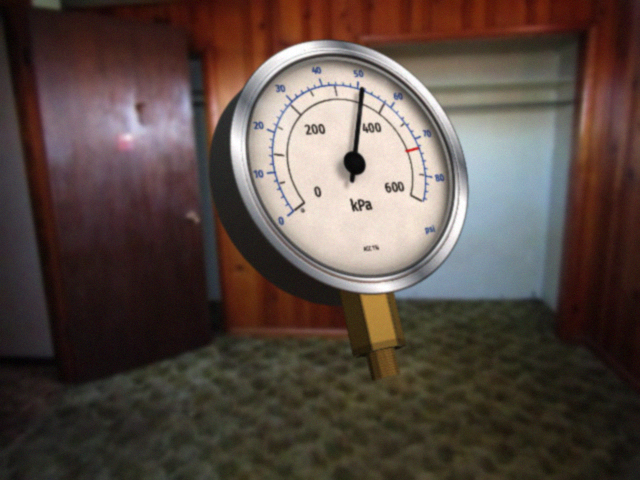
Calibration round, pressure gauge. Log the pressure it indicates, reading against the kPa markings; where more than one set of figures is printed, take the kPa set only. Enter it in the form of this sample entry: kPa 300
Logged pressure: kPa 350
